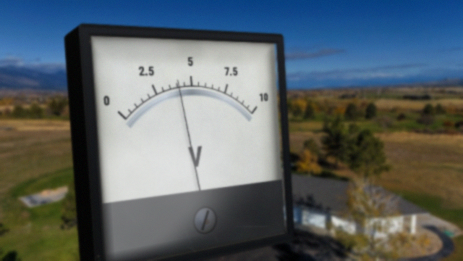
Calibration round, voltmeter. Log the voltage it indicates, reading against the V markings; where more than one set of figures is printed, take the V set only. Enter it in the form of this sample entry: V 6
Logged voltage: V 4
